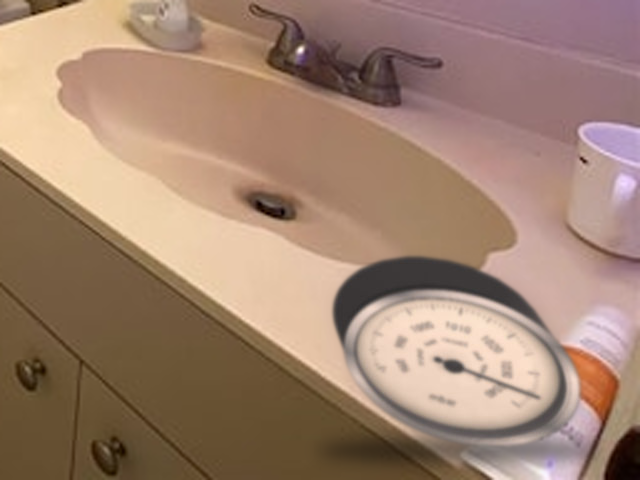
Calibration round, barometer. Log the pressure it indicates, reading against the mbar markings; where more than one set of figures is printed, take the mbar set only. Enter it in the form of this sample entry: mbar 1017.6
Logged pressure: mbar 1035
